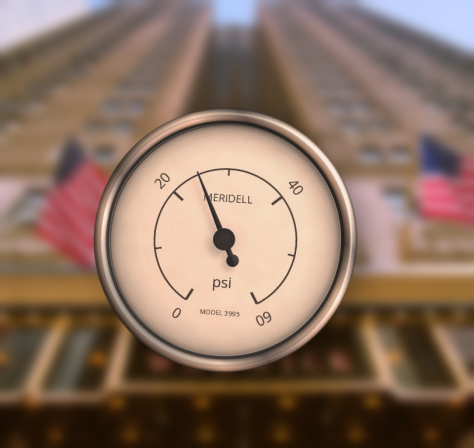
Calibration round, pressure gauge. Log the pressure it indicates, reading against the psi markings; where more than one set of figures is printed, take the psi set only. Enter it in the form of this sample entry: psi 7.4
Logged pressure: psi 25
